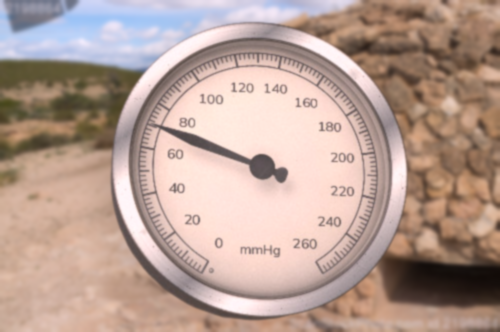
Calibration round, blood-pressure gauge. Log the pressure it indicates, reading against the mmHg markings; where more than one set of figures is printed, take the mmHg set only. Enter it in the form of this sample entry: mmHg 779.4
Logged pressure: mmHg 70
